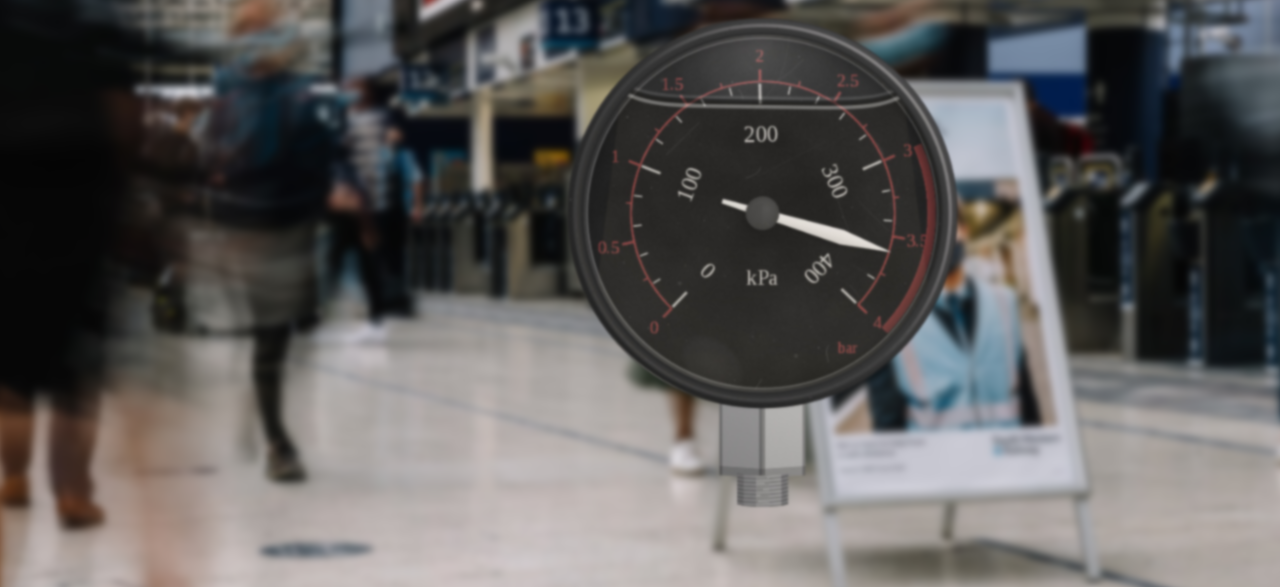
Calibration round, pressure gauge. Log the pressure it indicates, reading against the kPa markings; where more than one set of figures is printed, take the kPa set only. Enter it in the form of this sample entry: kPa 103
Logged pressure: kPa 360
